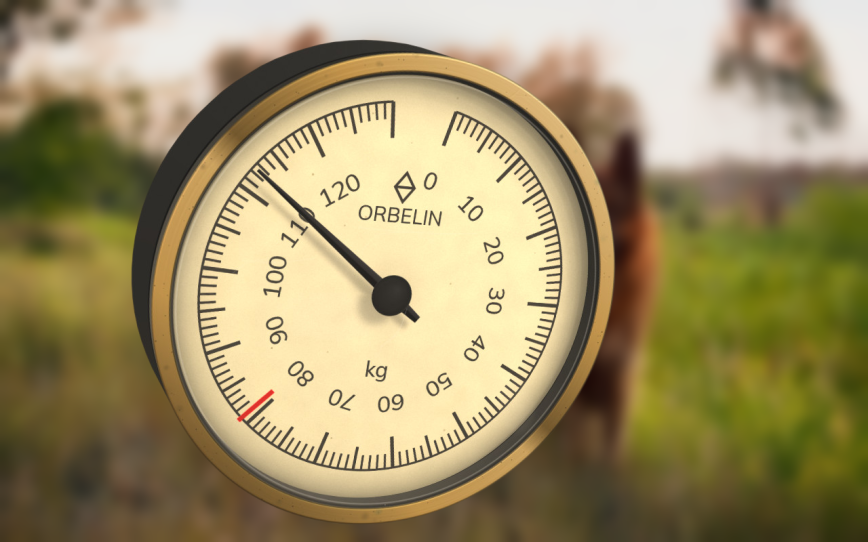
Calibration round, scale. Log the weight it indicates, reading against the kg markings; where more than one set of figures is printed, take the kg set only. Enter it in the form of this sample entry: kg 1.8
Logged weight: kg 112.5
